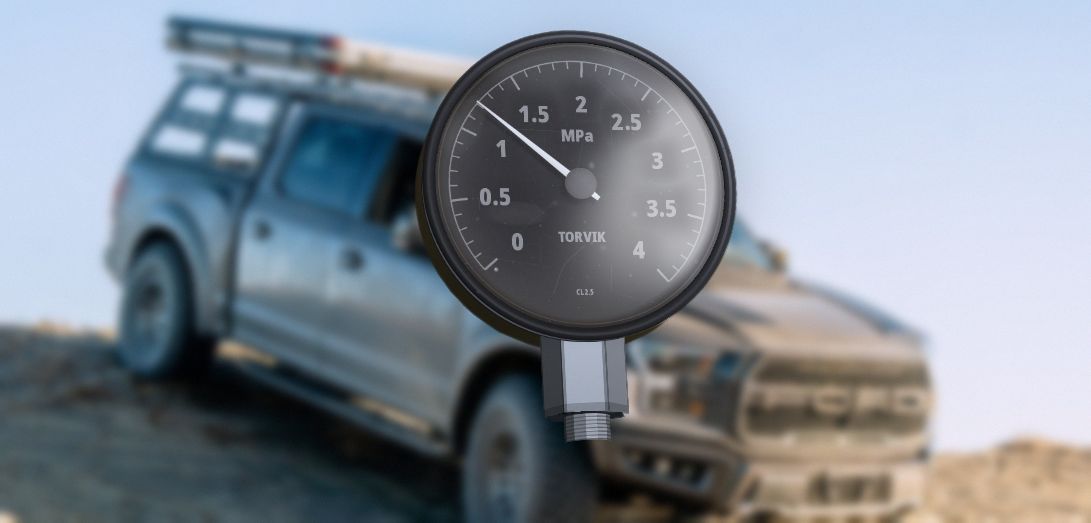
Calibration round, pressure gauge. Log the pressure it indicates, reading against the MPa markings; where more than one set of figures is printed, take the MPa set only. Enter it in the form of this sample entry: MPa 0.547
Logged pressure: MPa 1.2
